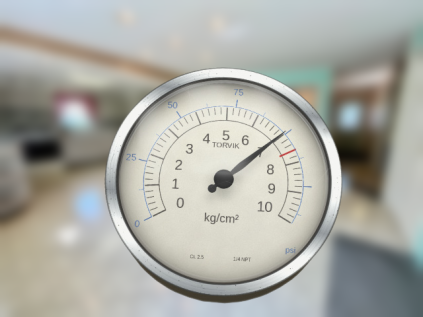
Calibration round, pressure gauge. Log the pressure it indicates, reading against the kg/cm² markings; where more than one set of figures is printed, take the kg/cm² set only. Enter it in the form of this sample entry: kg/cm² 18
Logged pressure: kg/cm² 7
